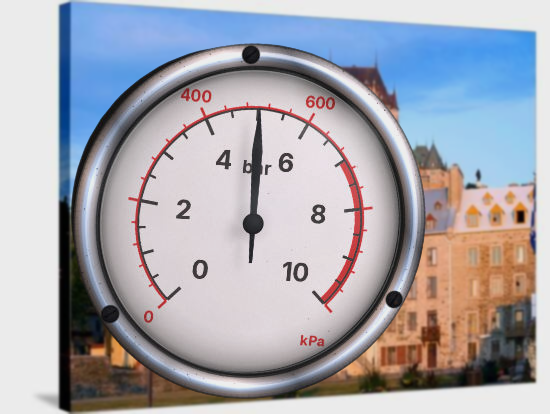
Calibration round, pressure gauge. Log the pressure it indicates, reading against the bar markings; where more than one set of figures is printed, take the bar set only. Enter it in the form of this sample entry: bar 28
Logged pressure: bar 5
